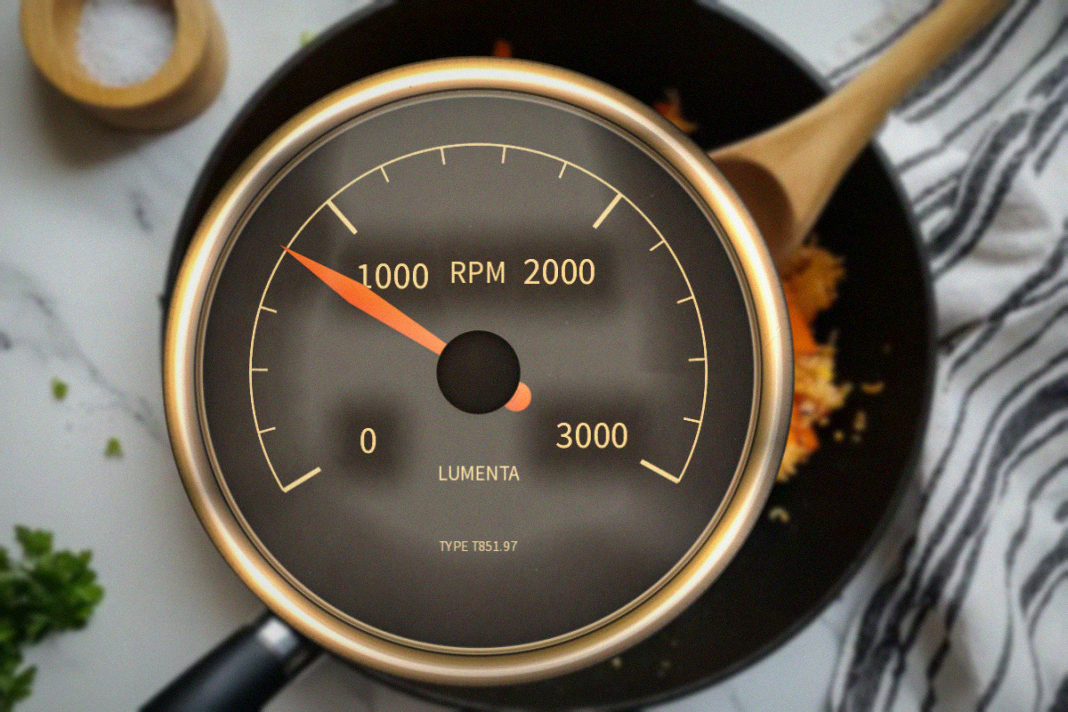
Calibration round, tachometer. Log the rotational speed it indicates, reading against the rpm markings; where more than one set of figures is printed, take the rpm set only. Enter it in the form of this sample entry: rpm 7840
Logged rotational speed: rpm 800
